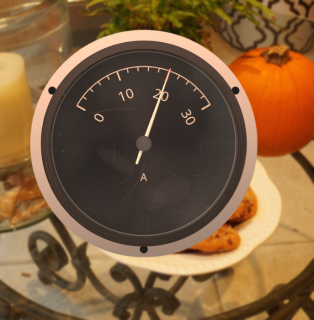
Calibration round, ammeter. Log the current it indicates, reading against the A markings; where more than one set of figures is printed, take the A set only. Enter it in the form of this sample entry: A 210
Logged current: A 20
